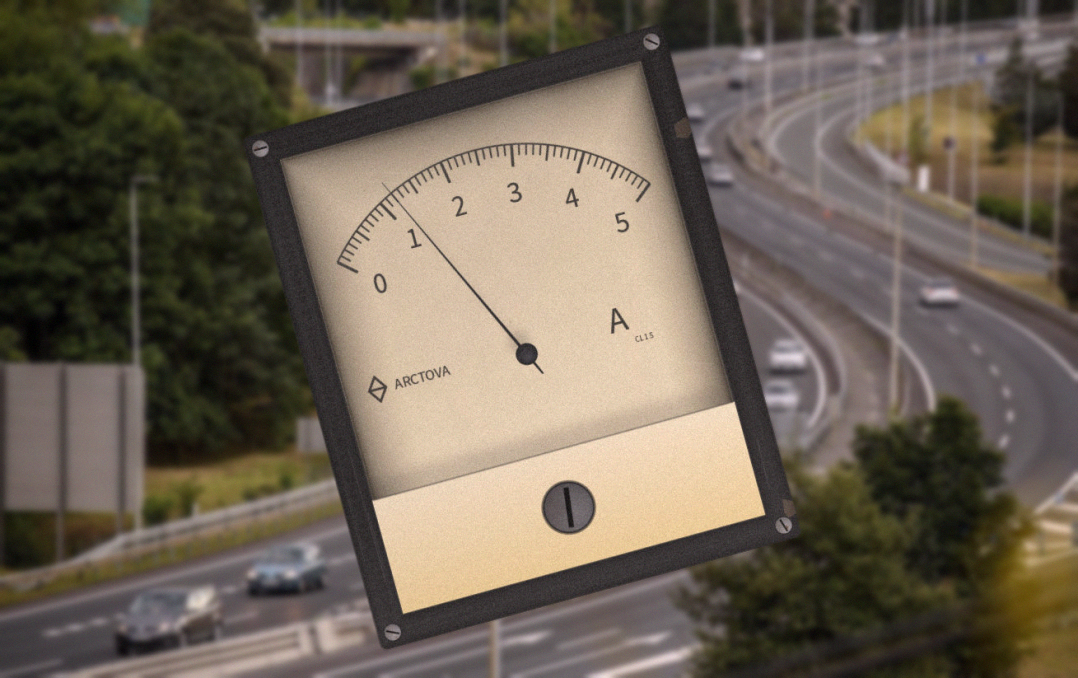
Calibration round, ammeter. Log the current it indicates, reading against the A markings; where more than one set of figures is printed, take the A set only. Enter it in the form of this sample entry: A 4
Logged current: A 1.2
